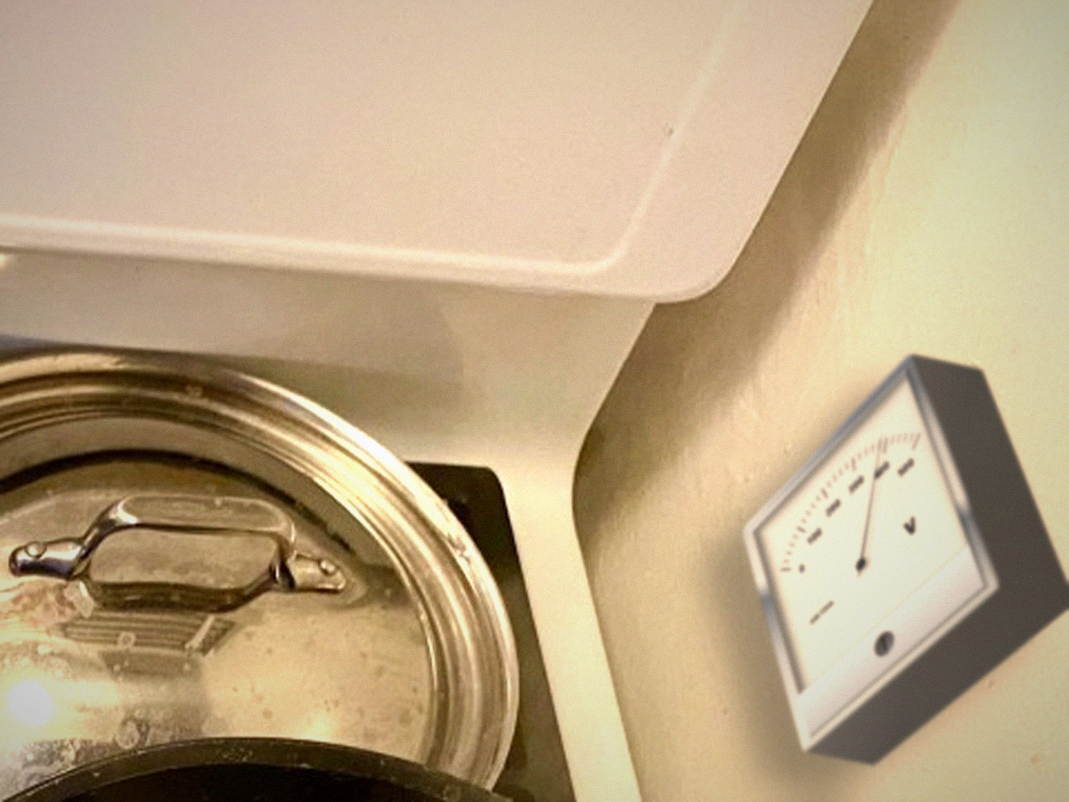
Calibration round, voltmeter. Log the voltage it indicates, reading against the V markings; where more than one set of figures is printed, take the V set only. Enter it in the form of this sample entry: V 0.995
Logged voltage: V 400
